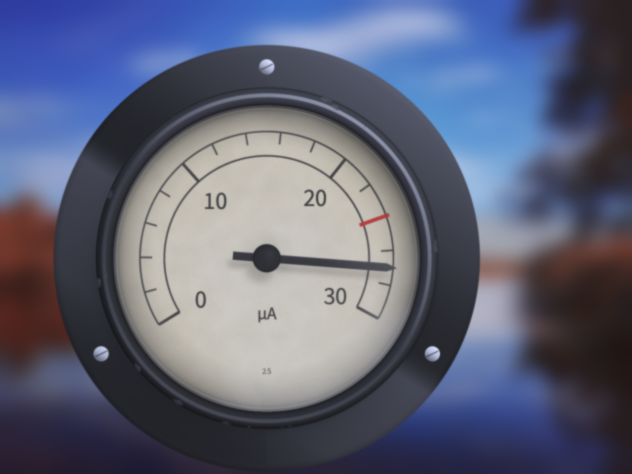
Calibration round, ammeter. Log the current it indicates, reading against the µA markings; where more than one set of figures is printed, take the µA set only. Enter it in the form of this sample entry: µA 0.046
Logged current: µA 27
